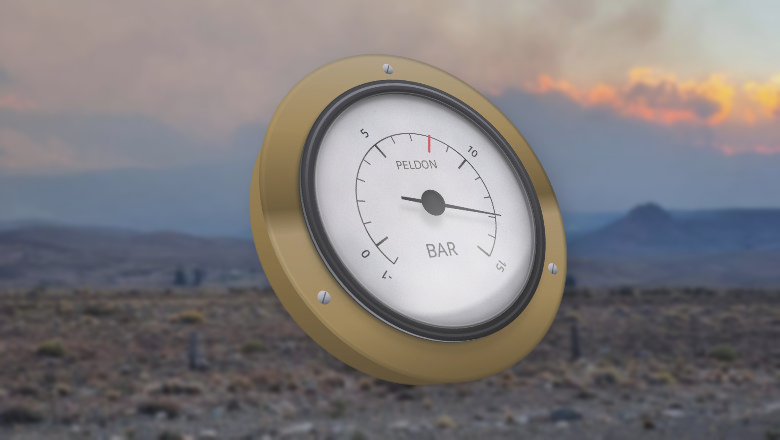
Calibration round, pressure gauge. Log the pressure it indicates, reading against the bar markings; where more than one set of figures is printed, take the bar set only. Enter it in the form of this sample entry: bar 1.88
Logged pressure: bar 13
